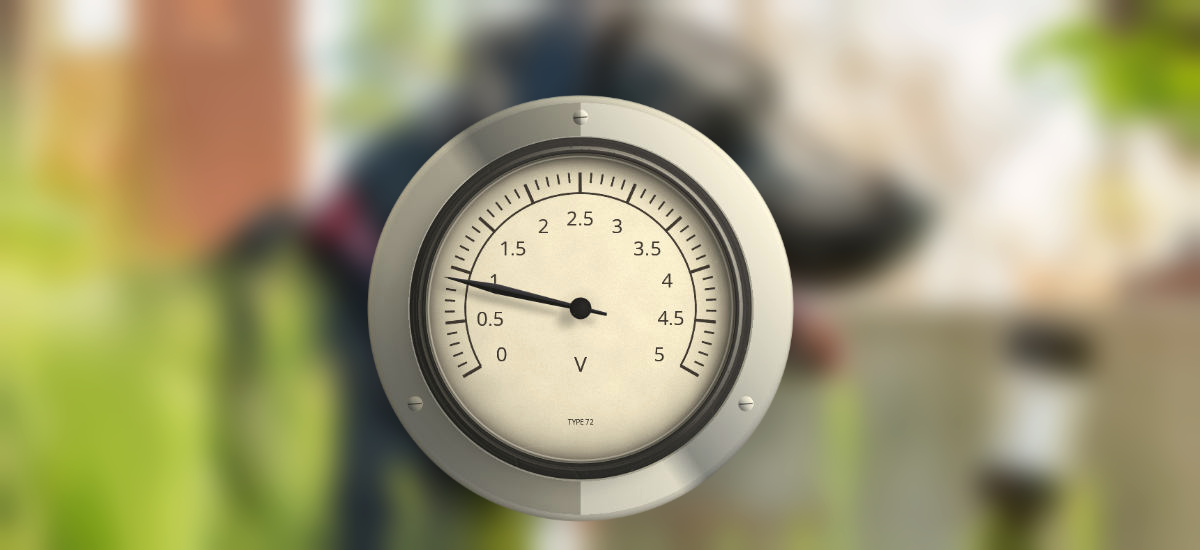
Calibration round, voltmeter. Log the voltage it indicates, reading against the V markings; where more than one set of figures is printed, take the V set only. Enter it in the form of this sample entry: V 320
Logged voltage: V 0.9
